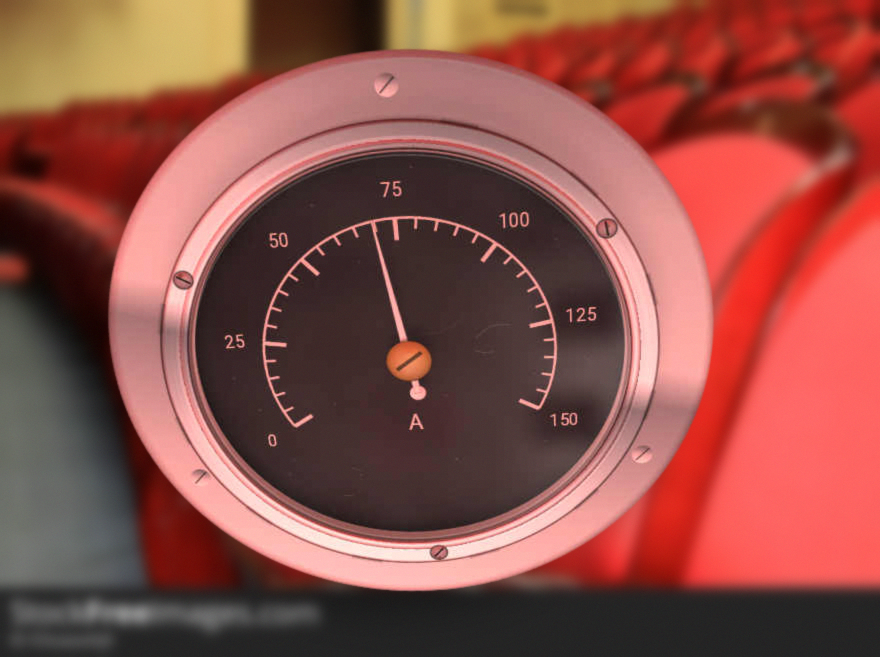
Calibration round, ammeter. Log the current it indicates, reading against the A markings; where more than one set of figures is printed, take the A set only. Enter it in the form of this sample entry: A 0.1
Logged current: A 70
